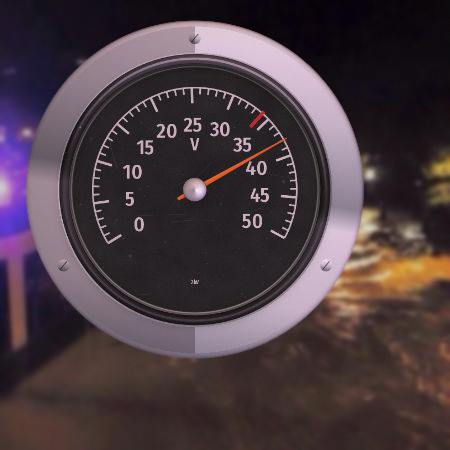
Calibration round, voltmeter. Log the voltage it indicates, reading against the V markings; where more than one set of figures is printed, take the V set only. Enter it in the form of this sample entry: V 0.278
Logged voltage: V 38
